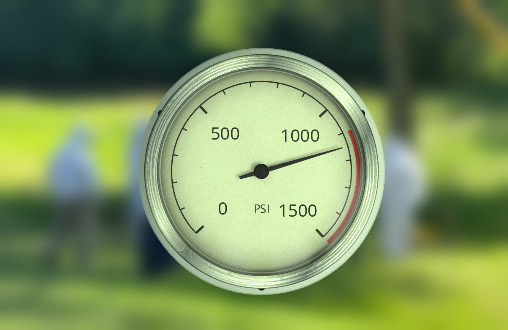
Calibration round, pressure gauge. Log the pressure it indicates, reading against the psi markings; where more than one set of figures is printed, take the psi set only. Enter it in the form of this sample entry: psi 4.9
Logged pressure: psi 1150
